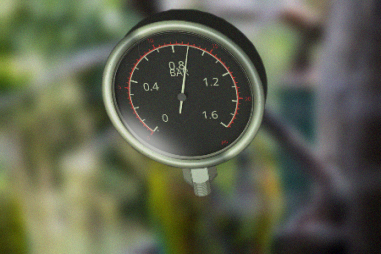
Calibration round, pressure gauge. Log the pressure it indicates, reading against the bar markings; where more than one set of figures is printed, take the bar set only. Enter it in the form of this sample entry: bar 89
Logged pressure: bar 0.9
